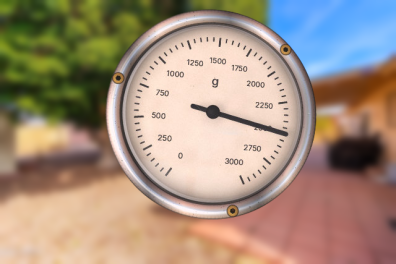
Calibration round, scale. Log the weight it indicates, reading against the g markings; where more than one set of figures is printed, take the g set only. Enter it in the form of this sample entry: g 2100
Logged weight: g 2500
